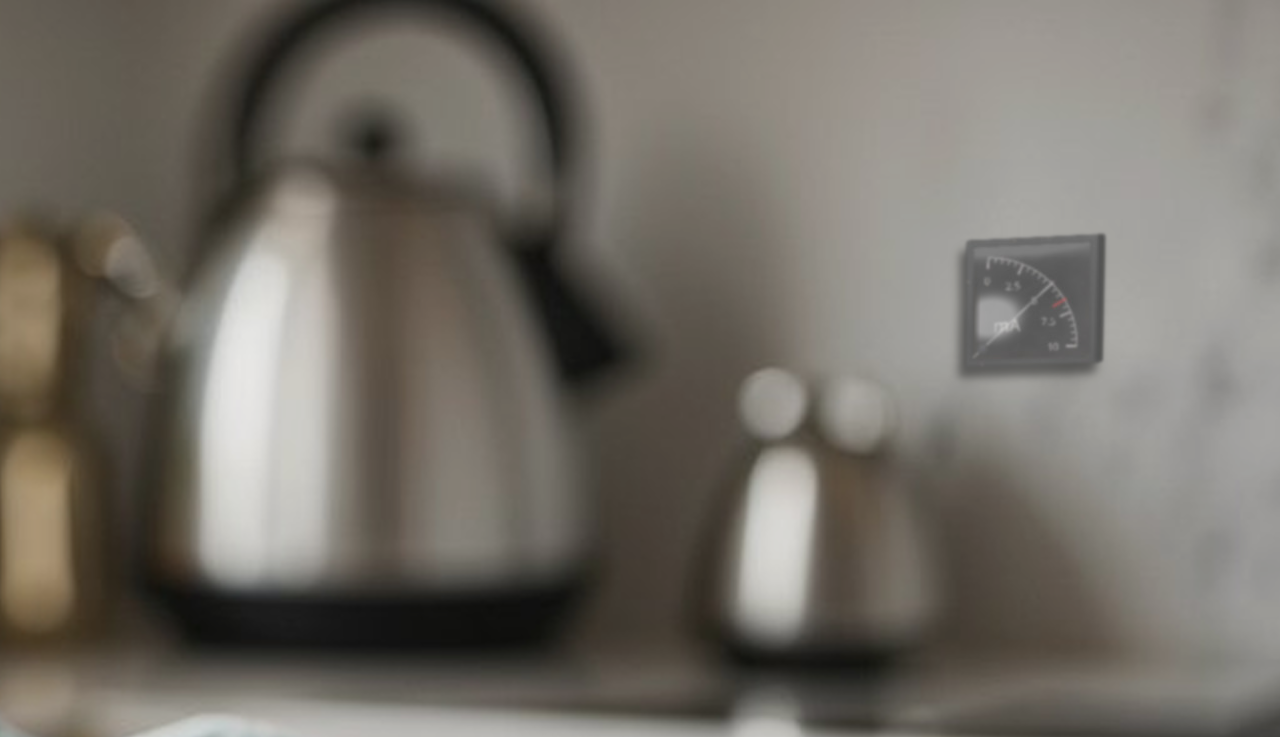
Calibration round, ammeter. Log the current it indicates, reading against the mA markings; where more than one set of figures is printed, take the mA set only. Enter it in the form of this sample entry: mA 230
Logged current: mA 5
